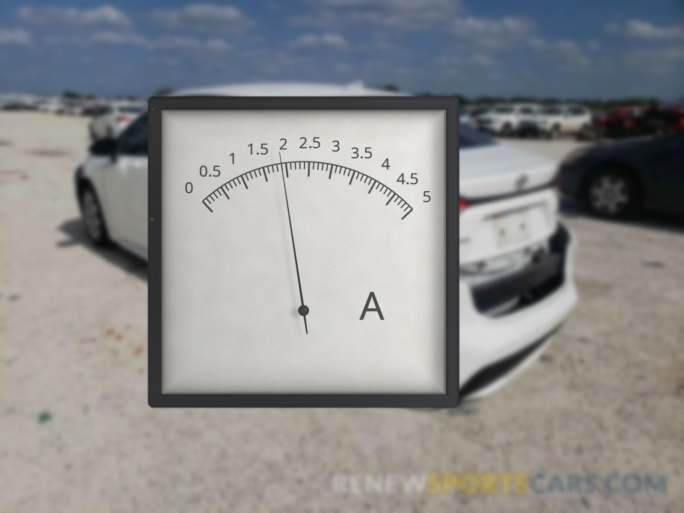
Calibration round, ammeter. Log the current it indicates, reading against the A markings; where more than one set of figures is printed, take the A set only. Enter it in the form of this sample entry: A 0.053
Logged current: A 1.9
